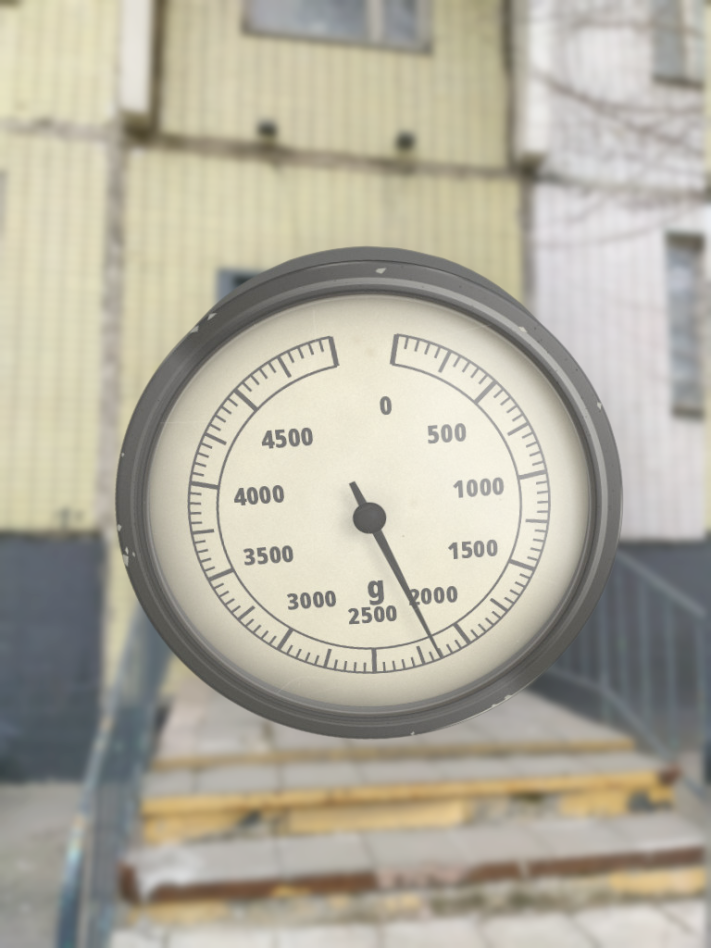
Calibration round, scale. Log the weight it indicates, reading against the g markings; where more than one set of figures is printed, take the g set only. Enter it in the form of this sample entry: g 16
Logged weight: g 2150
